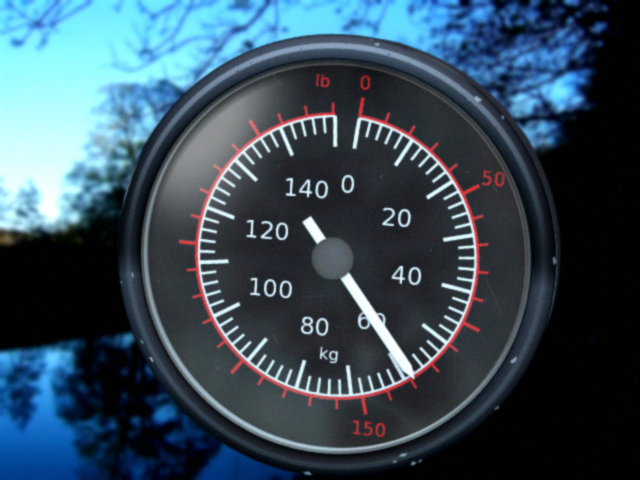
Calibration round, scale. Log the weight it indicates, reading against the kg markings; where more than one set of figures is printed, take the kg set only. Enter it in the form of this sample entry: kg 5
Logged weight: kg 58
